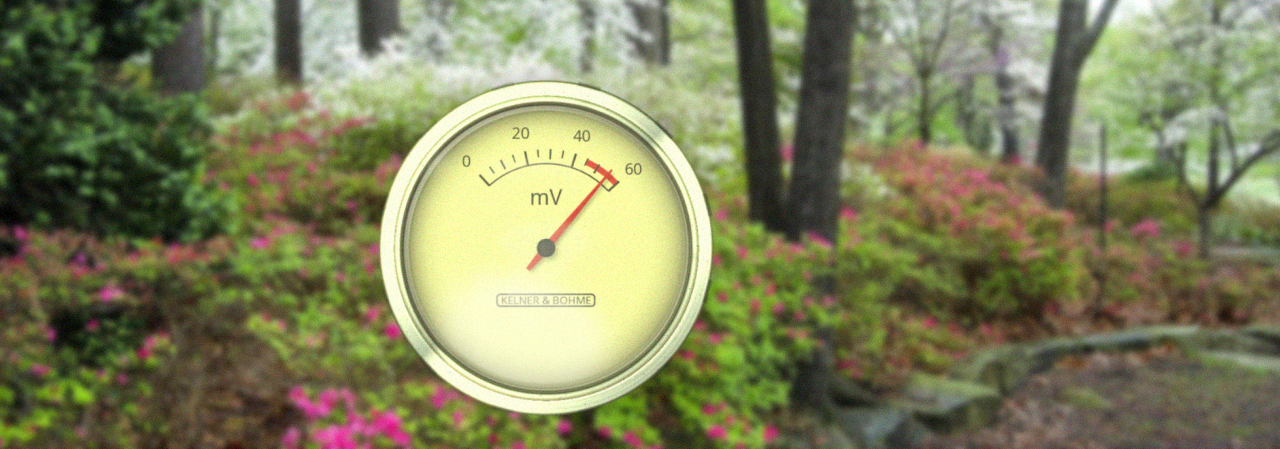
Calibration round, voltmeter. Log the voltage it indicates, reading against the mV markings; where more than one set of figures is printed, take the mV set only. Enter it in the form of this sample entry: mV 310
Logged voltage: mV 55
